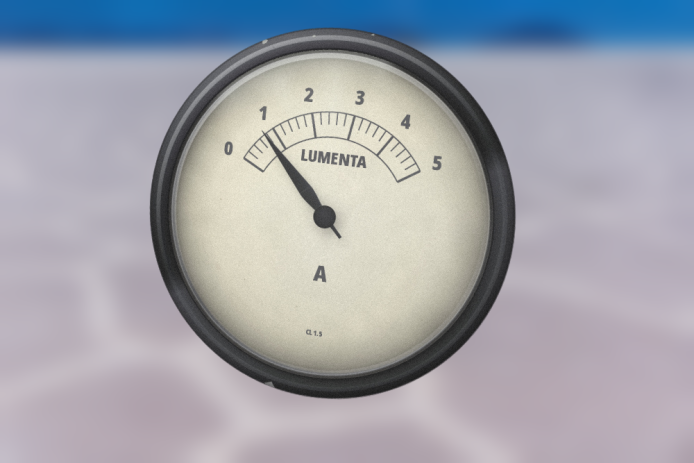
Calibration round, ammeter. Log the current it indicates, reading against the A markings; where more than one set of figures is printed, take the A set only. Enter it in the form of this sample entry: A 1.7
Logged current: A 0.8
